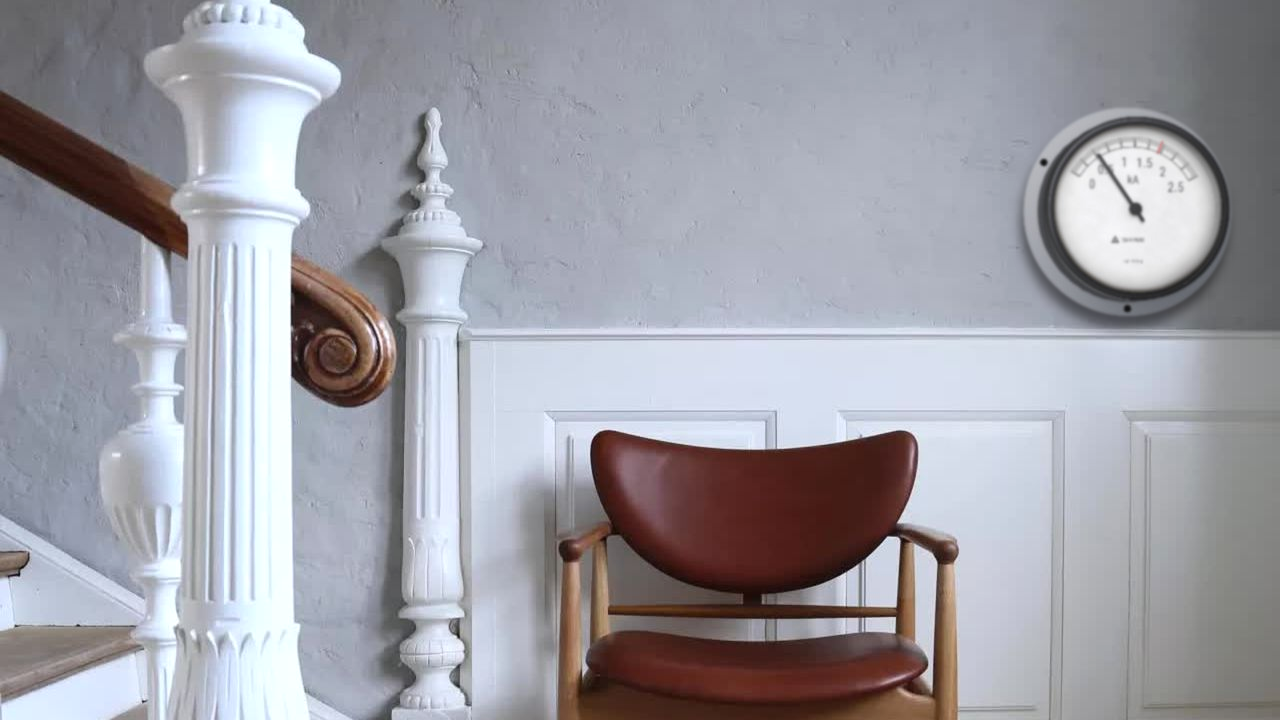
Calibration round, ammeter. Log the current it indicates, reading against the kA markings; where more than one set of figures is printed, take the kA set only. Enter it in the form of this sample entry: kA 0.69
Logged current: kA 0.5
